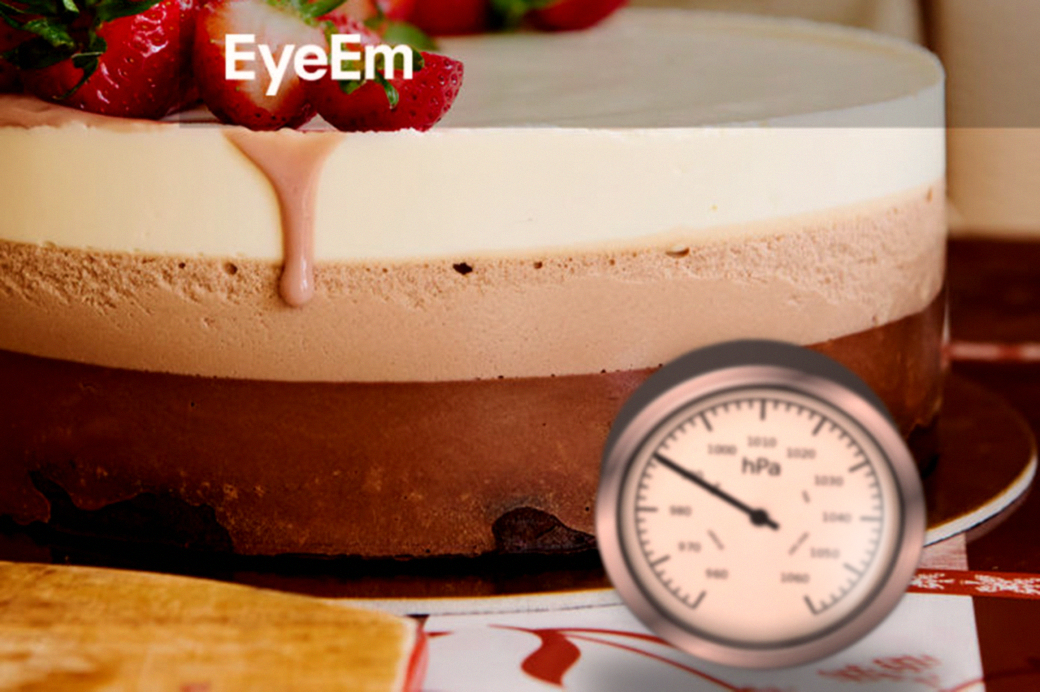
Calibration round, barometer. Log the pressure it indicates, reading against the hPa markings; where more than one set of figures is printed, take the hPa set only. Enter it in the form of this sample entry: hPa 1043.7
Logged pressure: hPa 990
